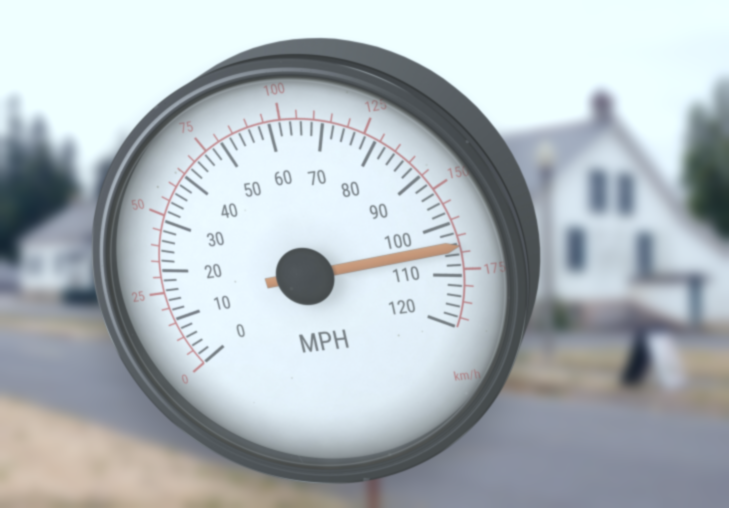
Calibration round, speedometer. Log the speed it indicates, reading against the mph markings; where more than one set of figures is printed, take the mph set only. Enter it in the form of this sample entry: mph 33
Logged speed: mph 104
